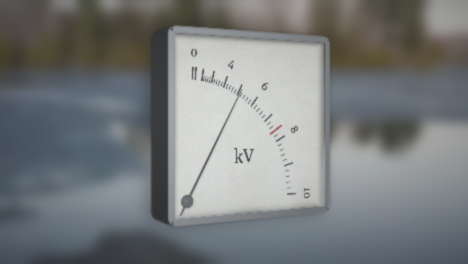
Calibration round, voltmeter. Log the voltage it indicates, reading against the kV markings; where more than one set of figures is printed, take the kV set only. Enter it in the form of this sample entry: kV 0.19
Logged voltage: kV 5
